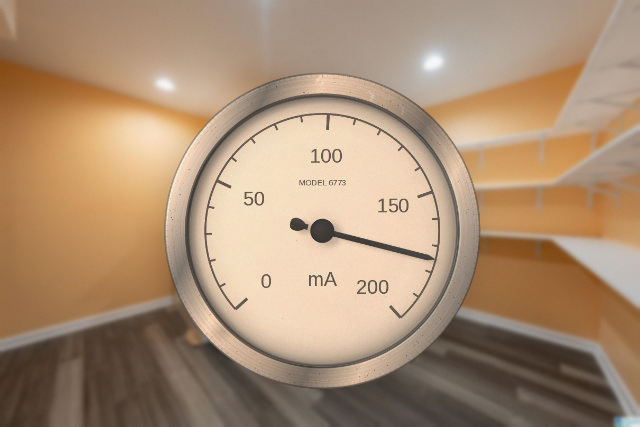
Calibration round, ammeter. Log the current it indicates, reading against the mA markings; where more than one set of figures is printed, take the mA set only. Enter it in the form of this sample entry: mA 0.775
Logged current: mA 175
